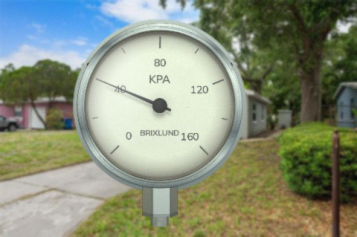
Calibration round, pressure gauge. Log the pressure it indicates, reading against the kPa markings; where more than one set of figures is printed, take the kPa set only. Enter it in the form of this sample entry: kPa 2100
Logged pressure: kPa 40
